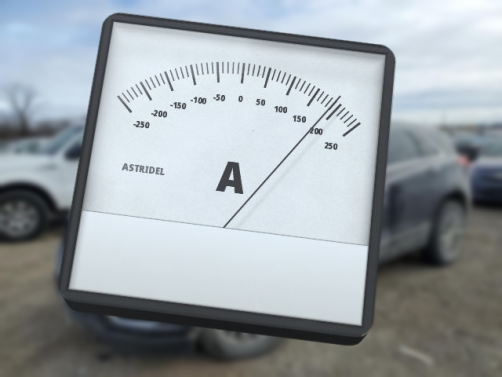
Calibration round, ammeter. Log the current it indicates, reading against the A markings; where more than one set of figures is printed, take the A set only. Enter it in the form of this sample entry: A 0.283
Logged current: A 190
